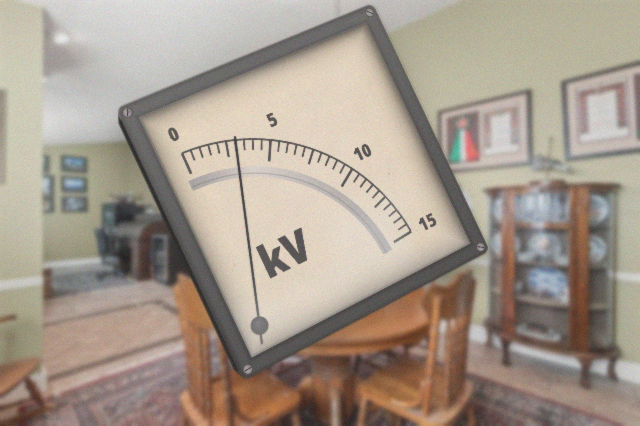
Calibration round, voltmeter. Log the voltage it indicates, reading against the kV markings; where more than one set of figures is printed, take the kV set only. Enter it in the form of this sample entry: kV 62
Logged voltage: kV 3
